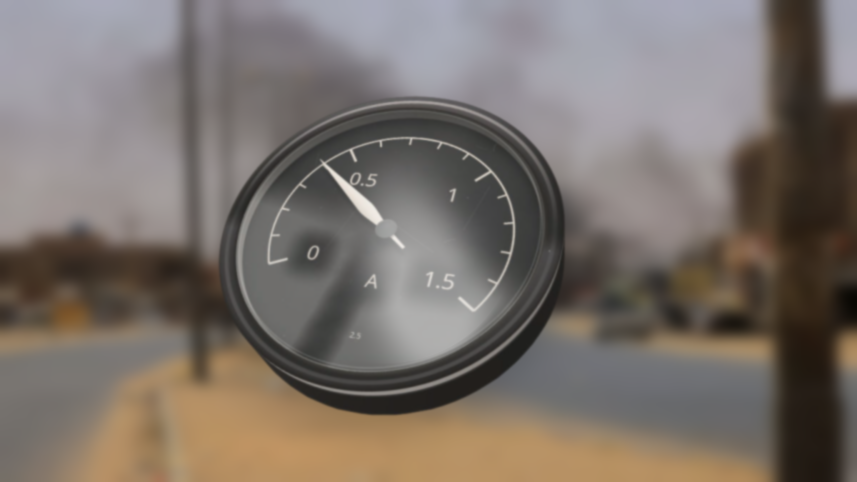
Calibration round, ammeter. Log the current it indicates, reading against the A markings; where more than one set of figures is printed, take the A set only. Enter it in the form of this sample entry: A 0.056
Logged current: A 0.4
